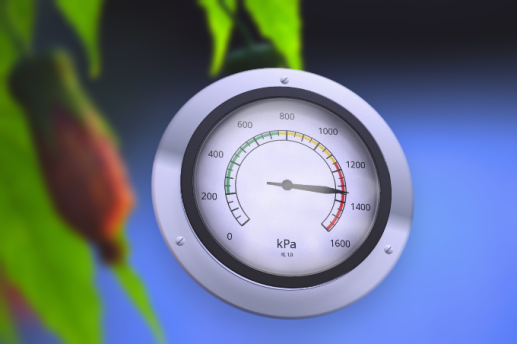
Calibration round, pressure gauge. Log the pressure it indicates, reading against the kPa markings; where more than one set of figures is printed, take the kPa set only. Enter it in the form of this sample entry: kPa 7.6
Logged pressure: kPa 1350
